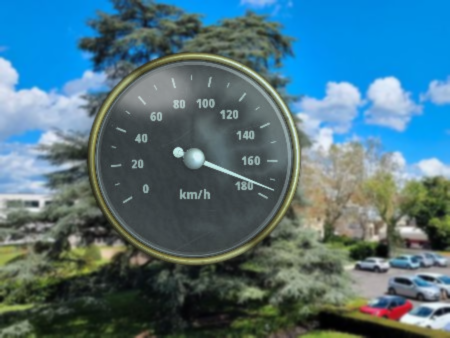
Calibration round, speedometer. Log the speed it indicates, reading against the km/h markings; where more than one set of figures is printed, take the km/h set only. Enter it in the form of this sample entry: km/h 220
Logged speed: km/h 175
